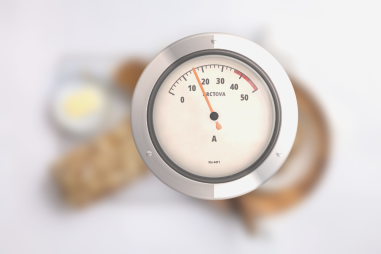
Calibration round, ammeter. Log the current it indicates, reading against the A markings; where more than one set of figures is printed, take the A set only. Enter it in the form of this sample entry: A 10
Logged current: A 16
